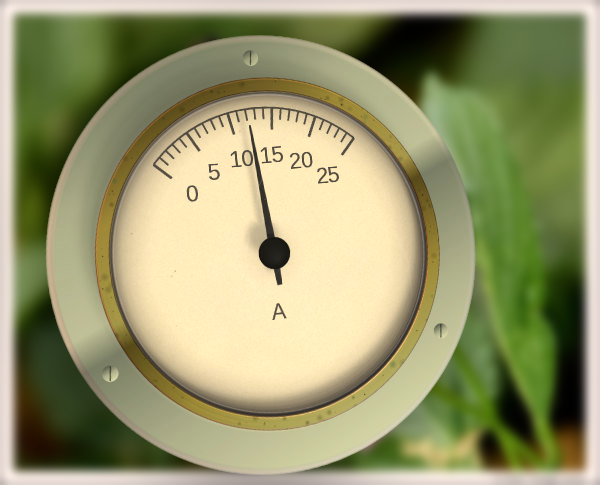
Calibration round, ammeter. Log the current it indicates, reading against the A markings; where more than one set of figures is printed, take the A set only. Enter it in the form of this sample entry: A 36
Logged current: A 12
